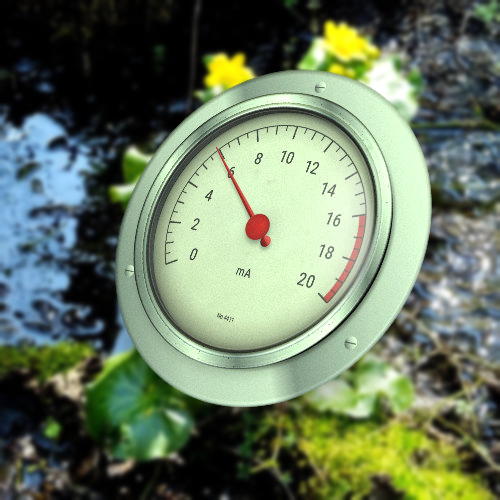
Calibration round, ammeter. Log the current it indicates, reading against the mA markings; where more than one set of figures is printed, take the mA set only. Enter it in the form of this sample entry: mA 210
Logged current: mA 6
